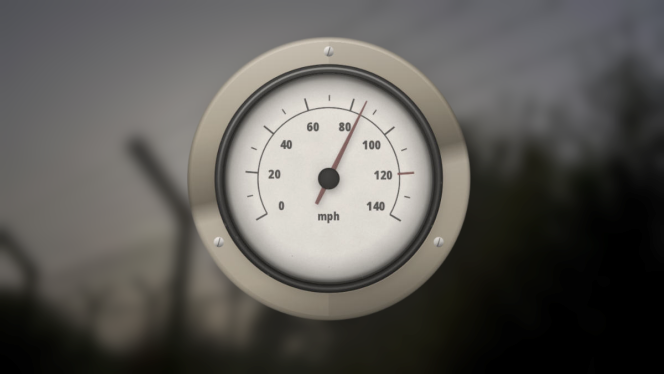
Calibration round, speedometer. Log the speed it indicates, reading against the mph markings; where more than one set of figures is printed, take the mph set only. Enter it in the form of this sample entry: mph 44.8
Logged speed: mph 85
